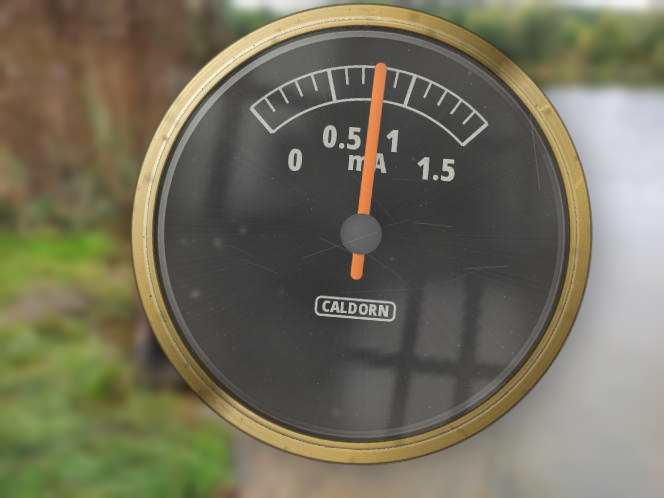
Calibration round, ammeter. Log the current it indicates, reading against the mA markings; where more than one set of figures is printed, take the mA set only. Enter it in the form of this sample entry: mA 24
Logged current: mA 0.8
